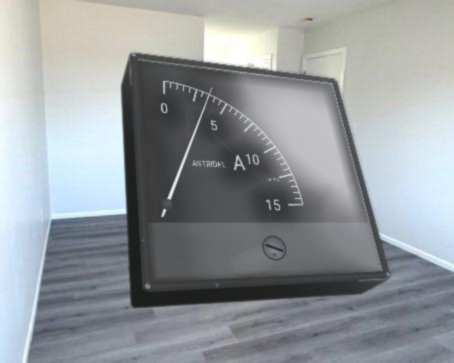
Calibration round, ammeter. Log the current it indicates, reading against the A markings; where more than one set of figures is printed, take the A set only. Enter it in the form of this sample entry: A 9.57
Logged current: A 3.5
